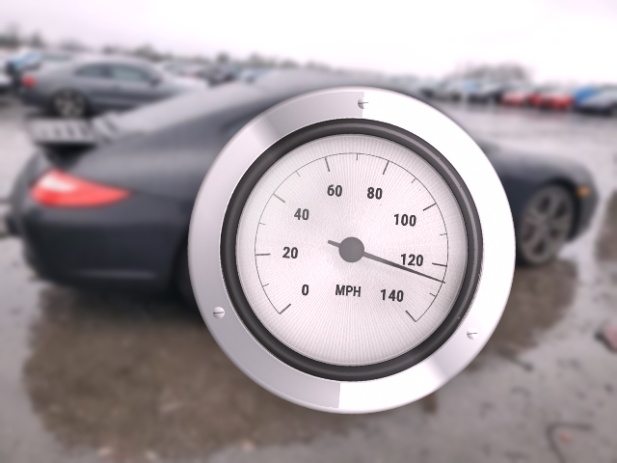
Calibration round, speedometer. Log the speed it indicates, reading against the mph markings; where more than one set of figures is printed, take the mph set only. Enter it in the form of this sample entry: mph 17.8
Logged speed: mph 125
